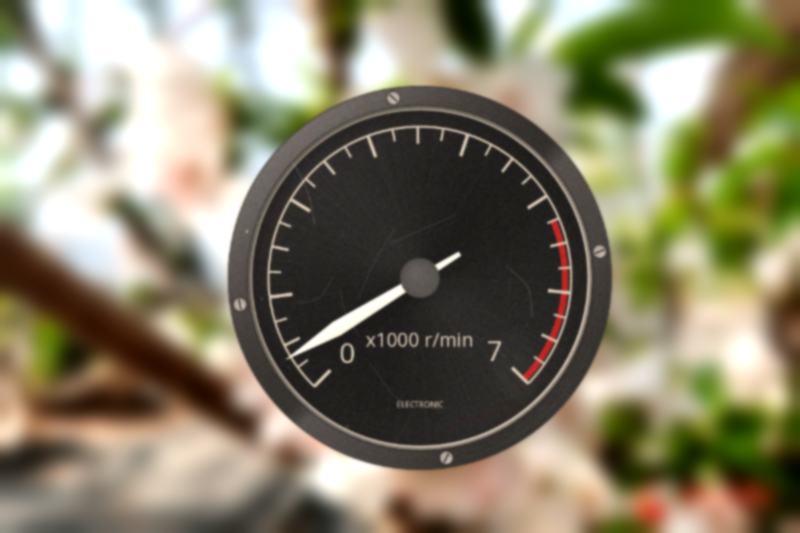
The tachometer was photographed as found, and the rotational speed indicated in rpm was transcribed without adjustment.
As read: 375 rpm
